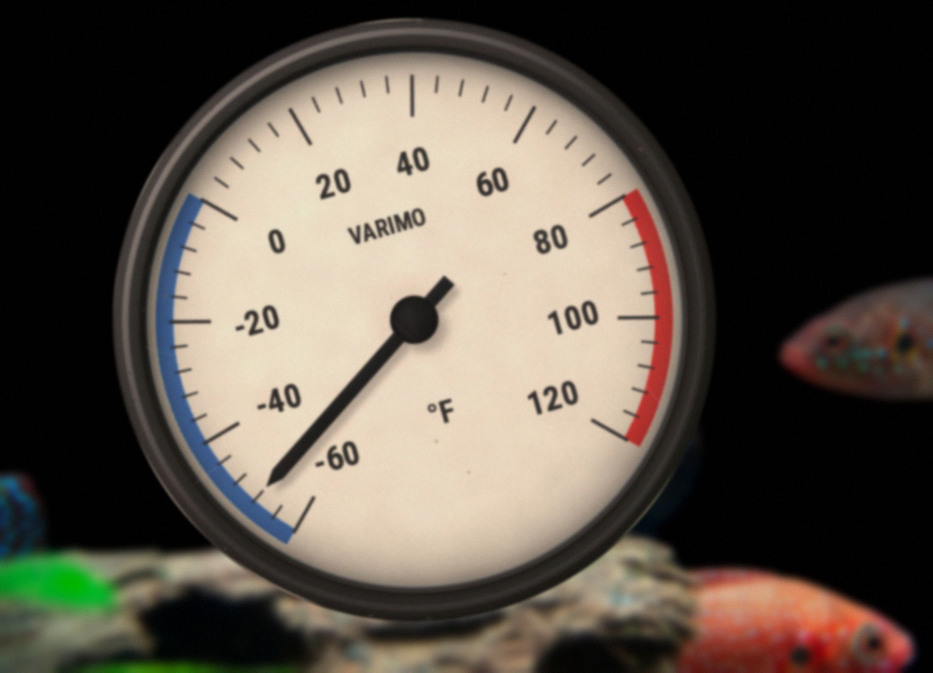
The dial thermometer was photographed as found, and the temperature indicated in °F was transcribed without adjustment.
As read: -52 °F
